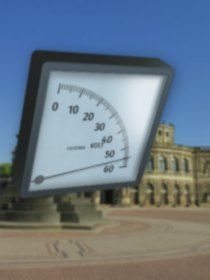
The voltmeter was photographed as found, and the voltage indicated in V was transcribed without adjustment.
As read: 55 V
